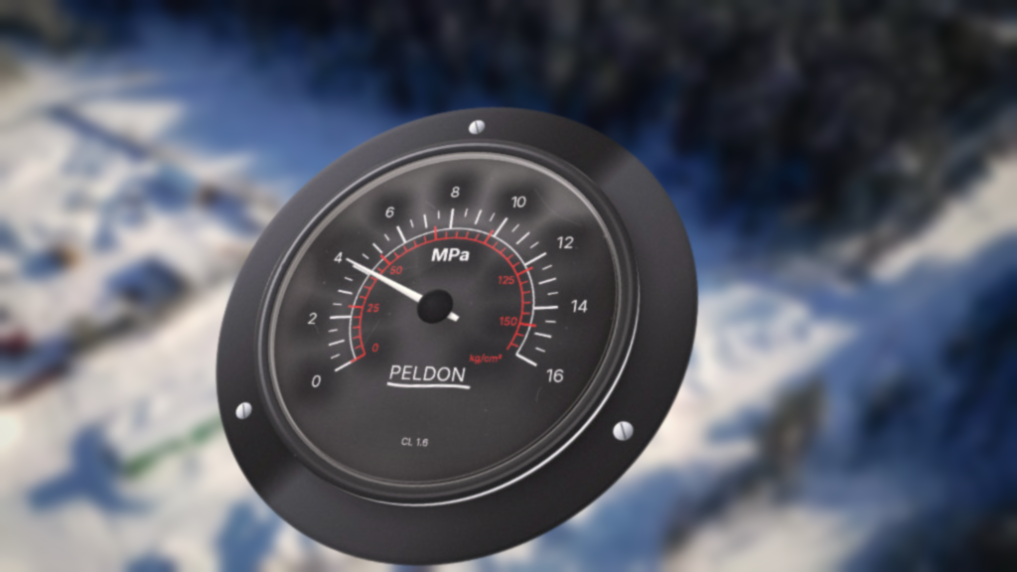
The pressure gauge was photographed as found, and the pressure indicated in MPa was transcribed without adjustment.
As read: 4 MPa
